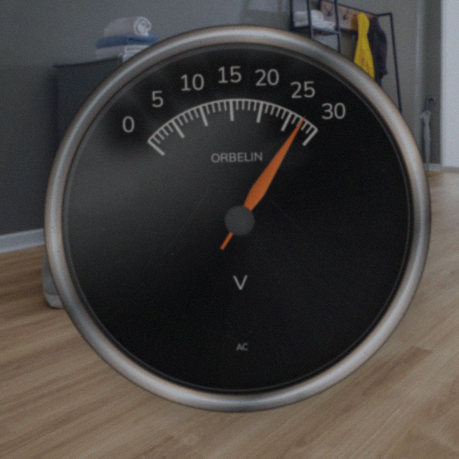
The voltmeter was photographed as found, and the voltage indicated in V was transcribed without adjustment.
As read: 27 V
